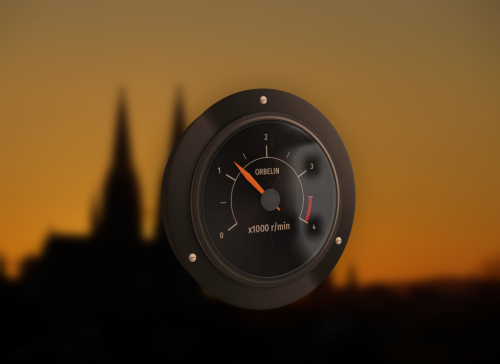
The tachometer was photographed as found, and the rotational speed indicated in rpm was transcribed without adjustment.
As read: 1250 rpm
